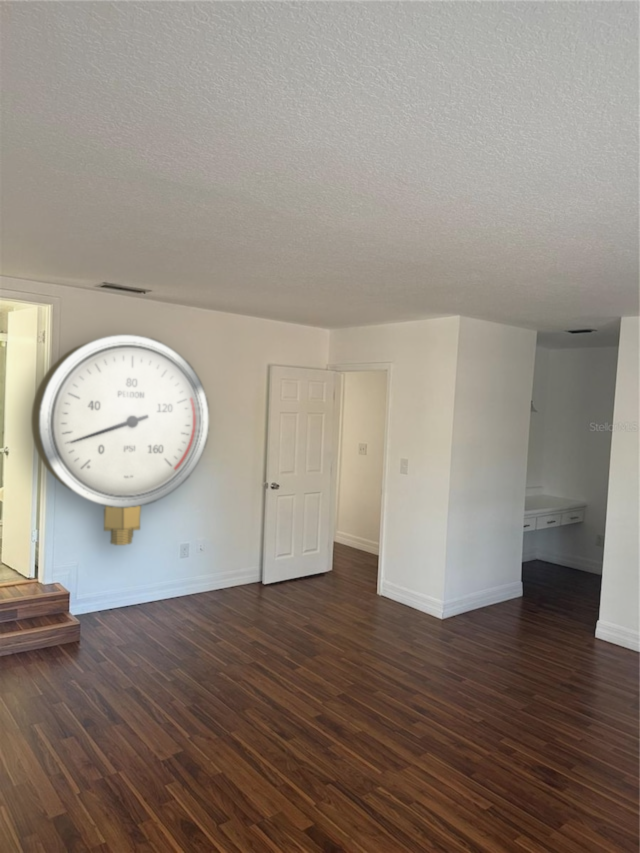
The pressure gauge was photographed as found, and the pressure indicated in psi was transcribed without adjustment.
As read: 15 psi
